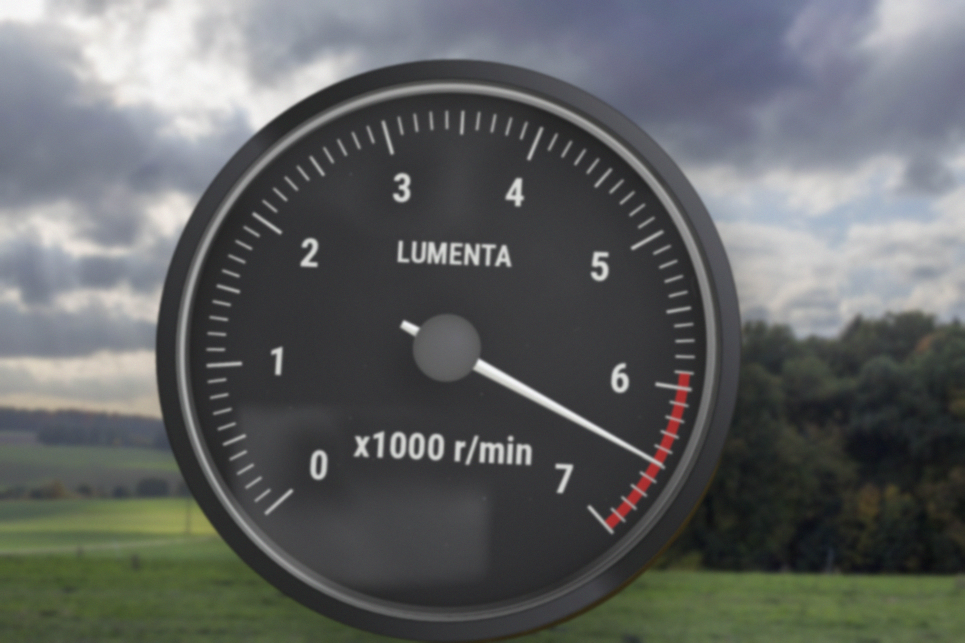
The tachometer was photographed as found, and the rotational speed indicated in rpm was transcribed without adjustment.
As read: 6500 rpm
